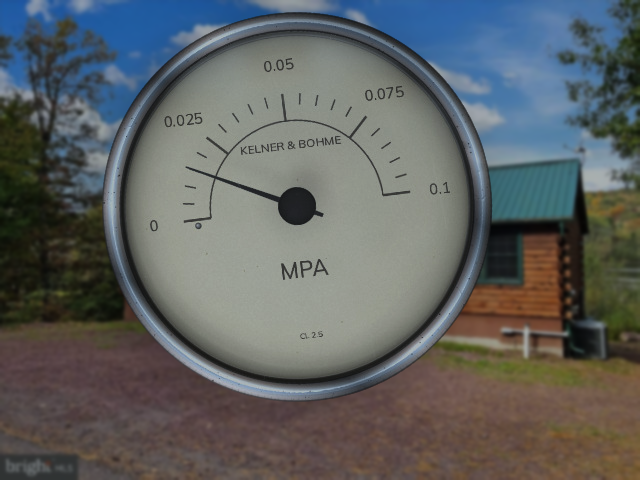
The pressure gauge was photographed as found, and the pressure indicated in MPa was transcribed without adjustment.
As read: 0.015 MPa
